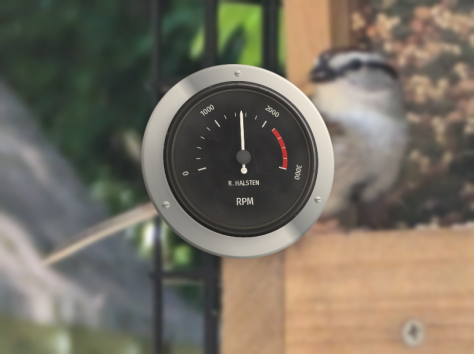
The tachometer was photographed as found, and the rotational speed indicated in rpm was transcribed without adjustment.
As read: 1500 rpm
